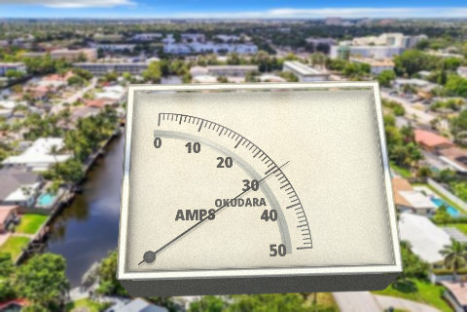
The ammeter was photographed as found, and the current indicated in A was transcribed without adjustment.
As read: 31 A
